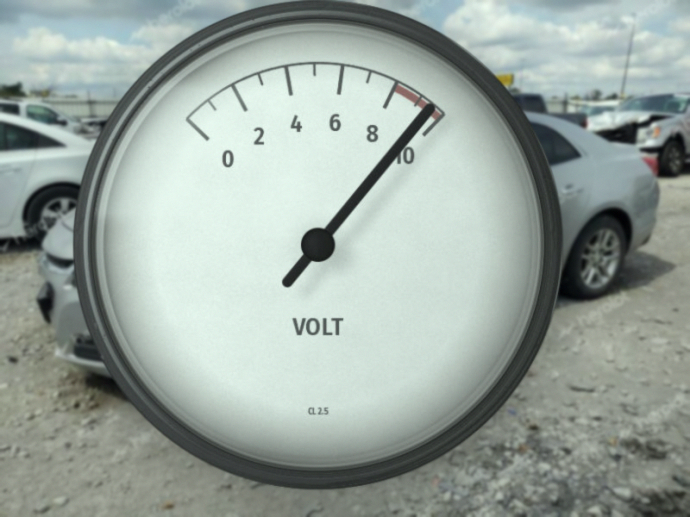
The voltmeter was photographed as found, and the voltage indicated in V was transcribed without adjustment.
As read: 9.5 V
